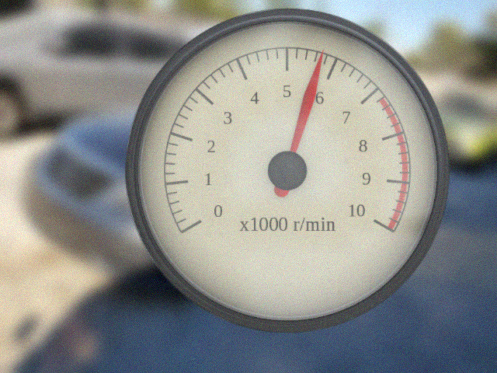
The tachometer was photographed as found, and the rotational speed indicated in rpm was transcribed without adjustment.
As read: 5700 rpm
